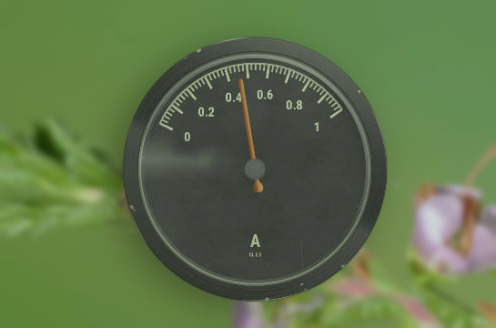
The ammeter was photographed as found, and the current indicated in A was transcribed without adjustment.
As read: 0.46 A
